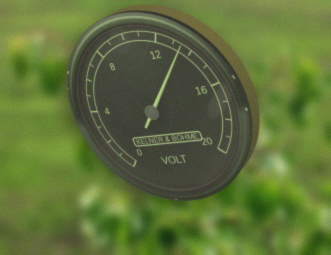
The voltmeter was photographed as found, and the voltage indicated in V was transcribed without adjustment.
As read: 13.5 V
